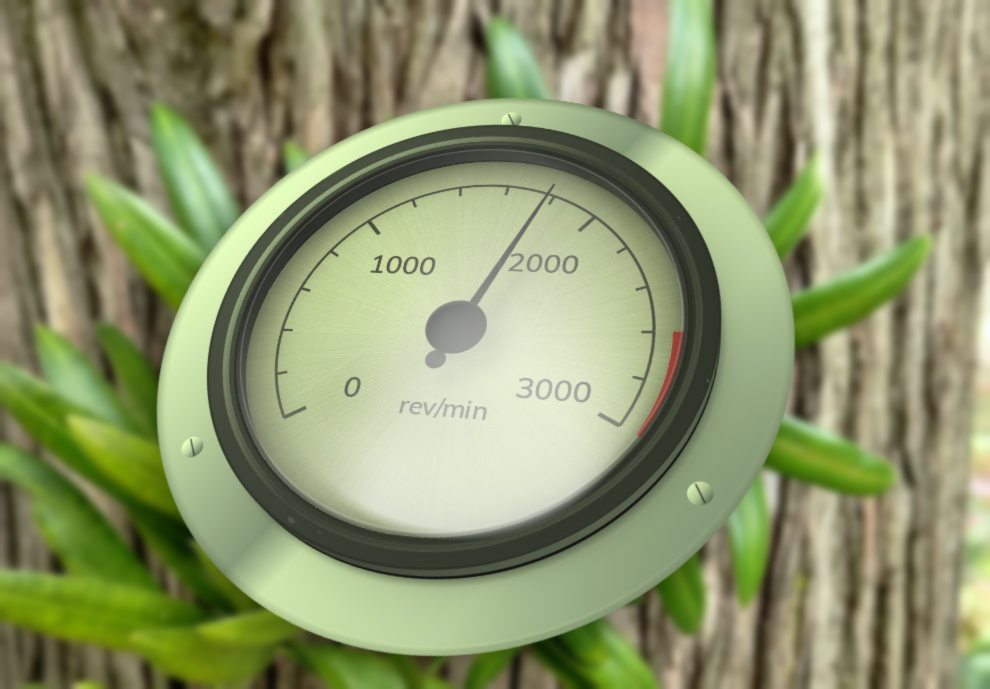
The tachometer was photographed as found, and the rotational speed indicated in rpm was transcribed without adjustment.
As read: 1800 rpm
